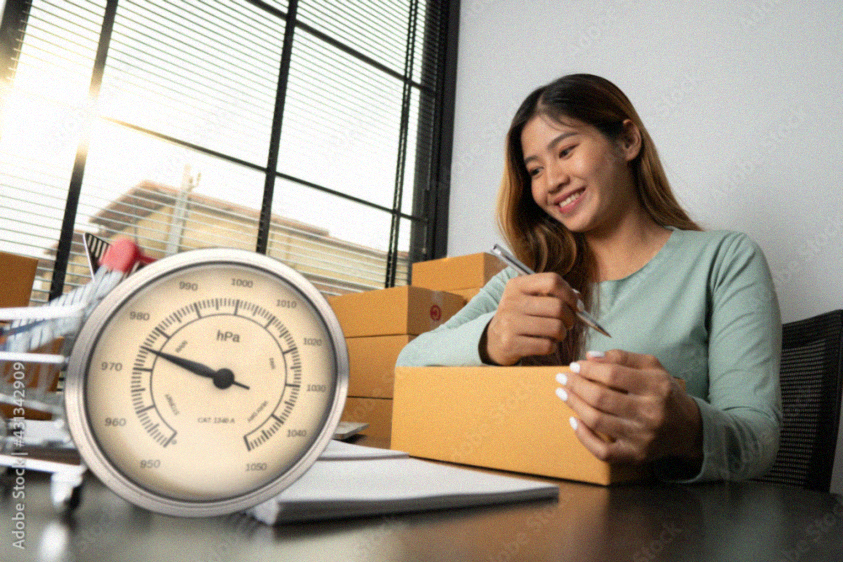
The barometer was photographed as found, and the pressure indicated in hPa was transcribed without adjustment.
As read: 975 hPa
